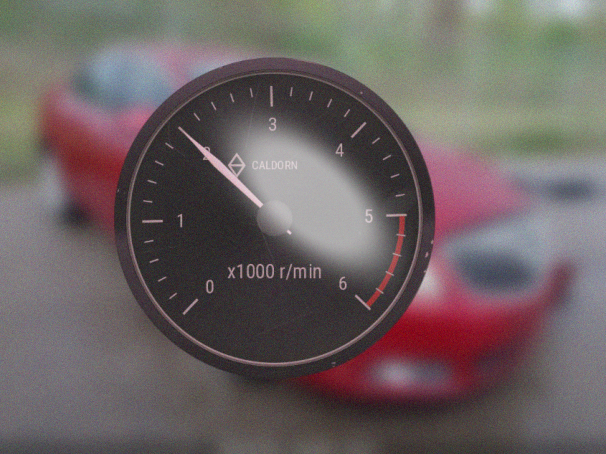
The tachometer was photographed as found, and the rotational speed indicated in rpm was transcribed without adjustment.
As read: 2000 rpm
